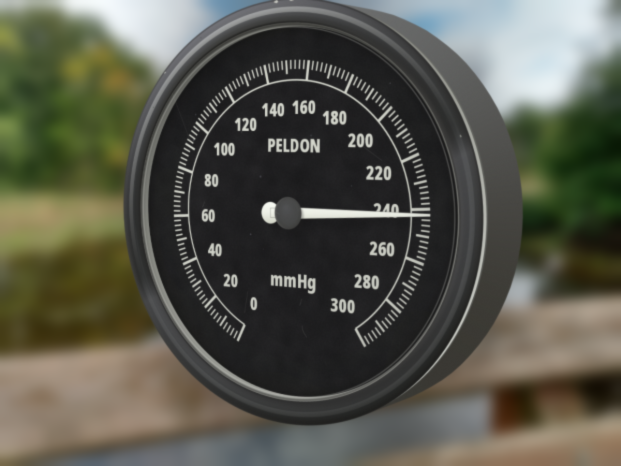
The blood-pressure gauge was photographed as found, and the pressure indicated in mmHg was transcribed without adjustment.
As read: 242 mmHg
